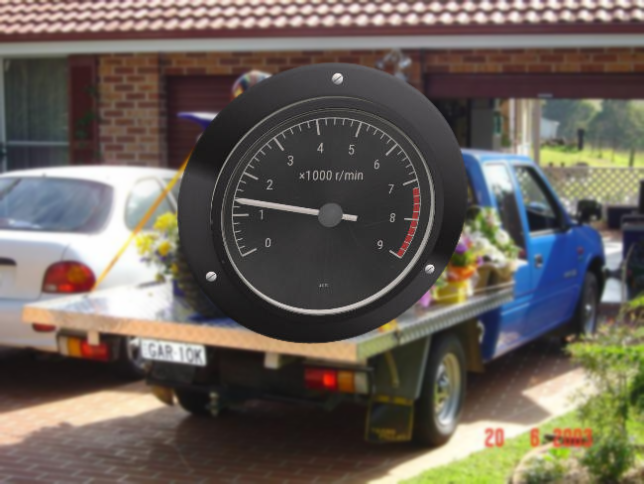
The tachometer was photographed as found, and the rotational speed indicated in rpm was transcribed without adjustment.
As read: 1400 rpm
